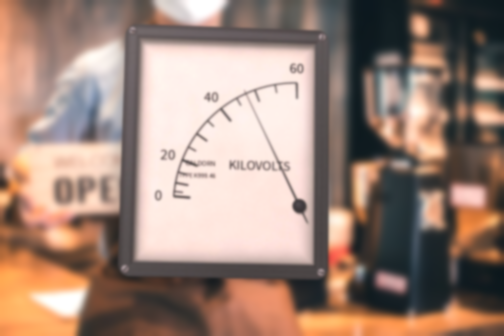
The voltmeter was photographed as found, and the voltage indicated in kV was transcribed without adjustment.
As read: 47.5 kV
